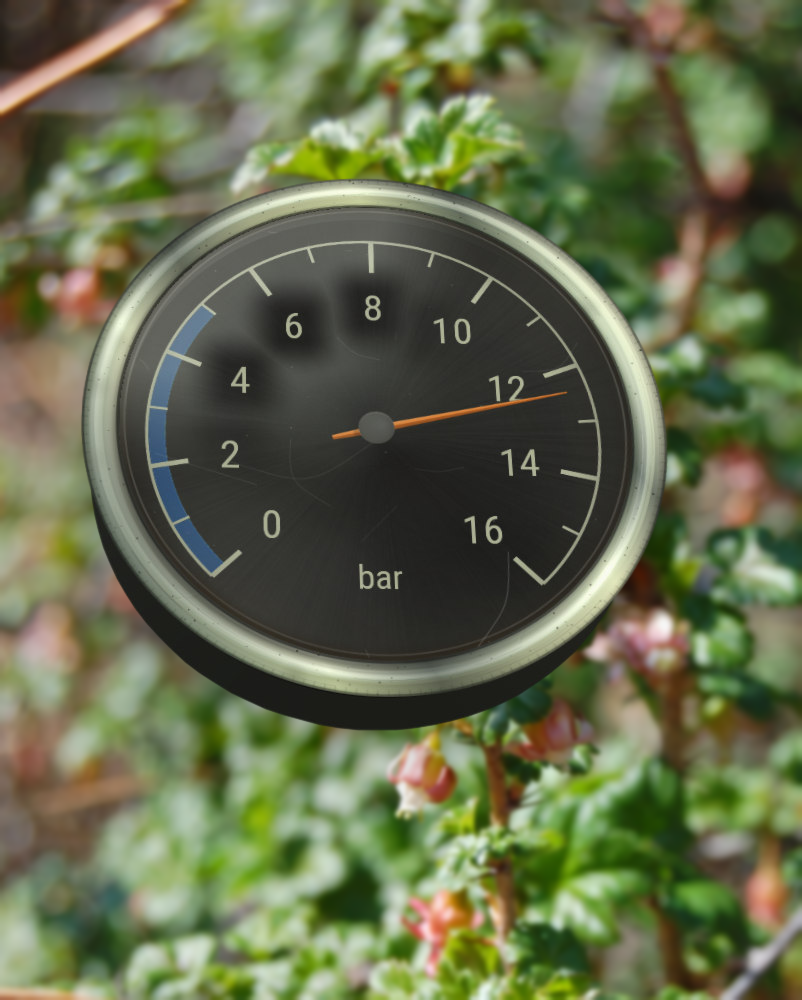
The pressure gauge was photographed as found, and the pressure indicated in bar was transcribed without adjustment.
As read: 12.5 bar
